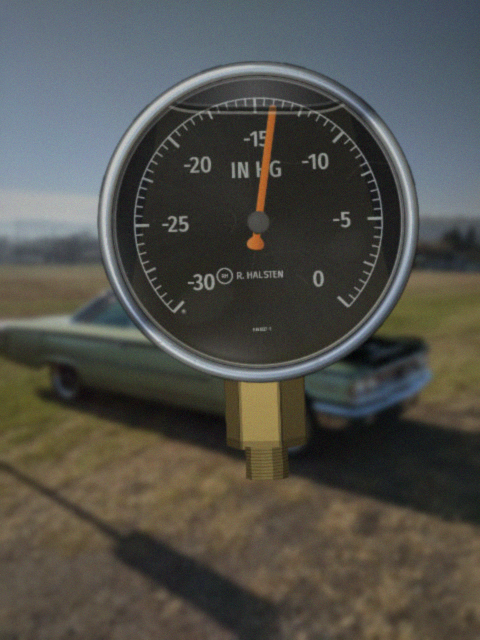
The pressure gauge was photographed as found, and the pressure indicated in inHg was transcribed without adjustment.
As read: -14 inHg
